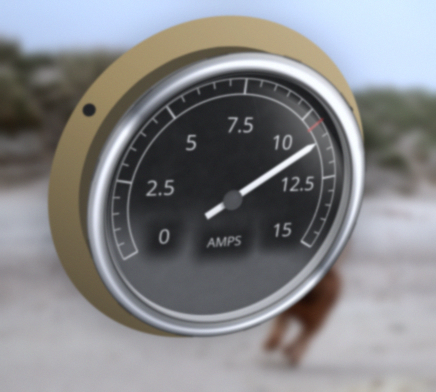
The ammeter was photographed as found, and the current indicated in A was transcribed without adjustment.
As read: 11 A
